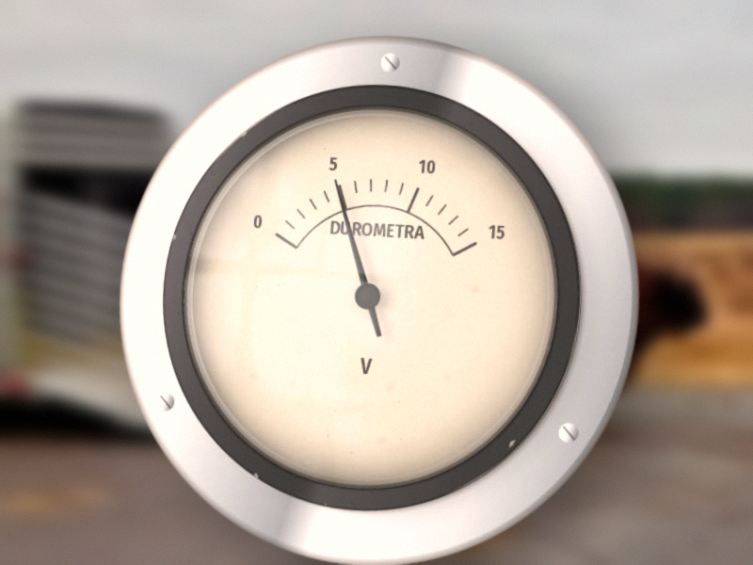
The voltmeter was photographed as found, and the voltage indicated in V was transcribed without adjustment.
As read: 5 V
